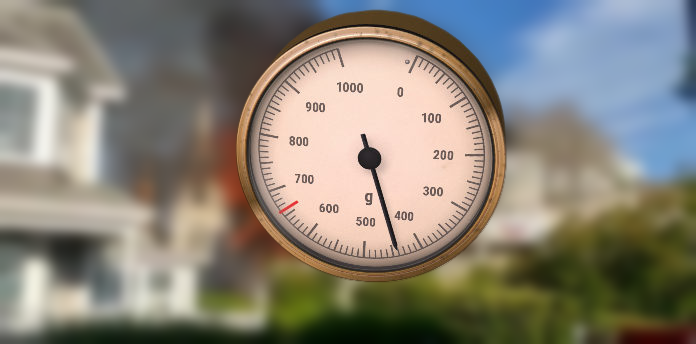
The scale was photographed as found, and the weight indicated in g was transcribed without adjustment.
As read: 440 g
